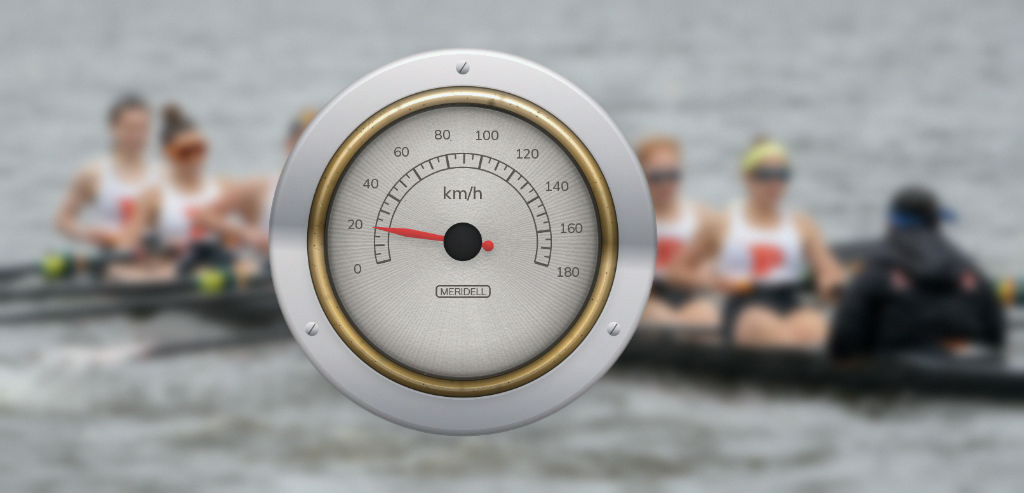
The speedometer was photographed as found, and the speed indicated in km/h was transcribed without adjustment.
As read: 20 km/h
